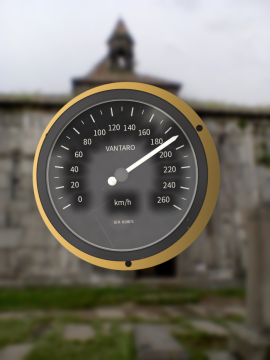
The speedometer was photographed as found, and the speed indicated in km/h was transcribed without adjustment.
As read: 190 km/h
